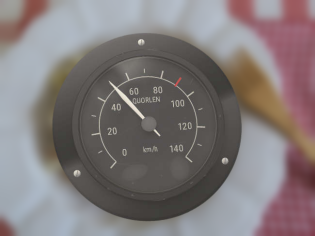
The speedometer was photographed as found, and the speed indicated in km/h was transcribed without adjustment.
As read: 50 km/h
